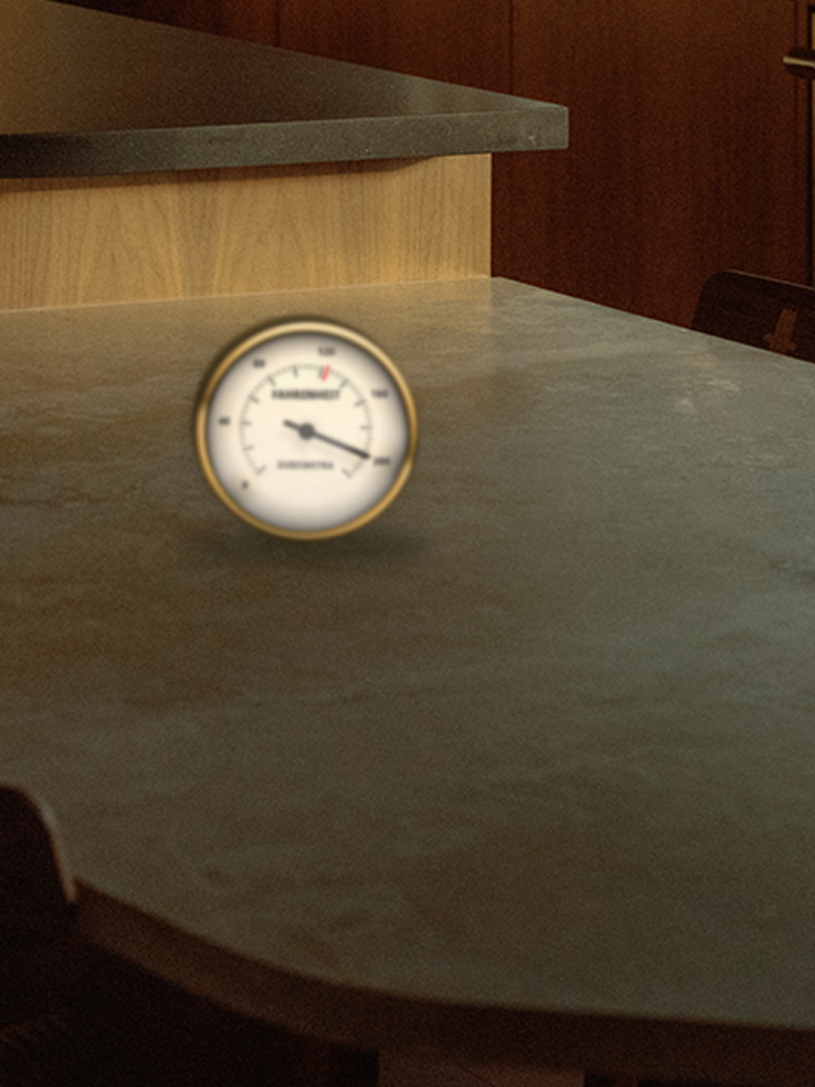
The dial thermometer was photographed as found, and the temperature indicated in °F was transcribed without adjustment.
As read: 200 °F
